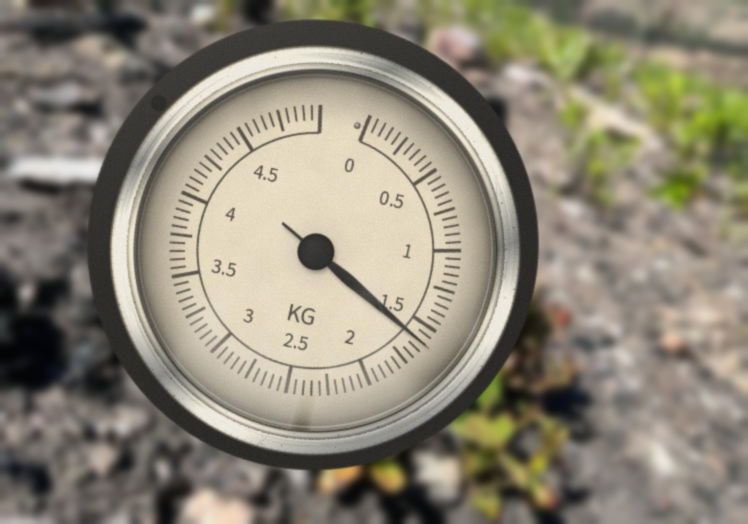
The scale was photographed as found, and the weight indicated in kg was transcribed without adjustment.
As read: 1.6 kg
